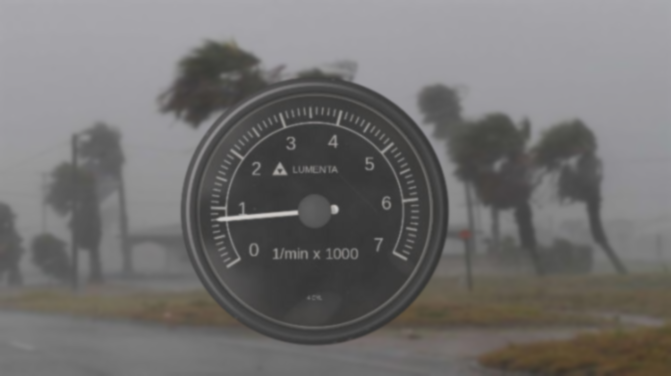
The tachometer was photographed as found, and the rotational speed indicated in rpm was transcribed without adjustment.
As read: 800 rpm
